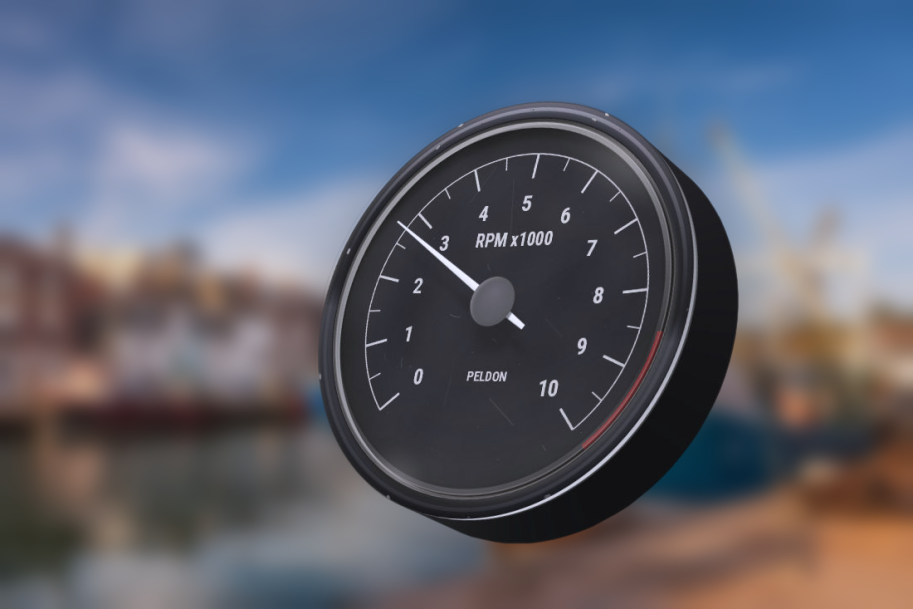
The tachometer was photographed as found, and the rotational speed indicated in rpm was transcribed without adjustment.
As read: 2750 rpm
